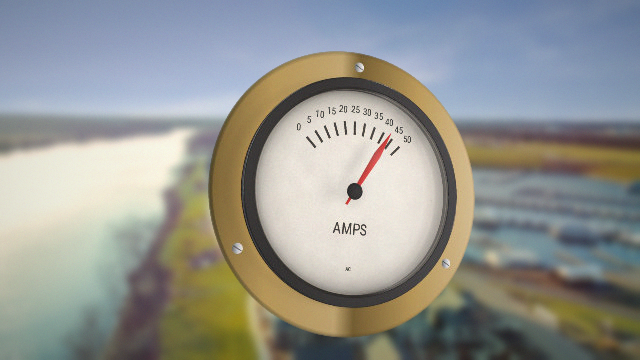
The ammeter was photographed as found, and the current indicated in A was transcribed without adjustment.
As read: 42.5 A
